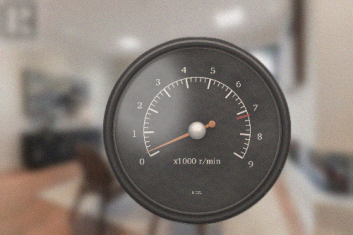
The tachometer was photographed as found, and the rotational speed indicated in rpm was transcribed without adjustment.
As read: 200 rpm
